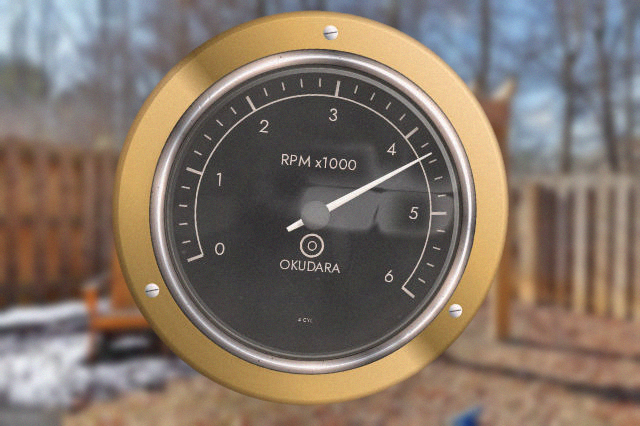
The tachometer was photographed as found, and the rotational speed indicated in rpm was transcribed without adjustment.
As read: 4300 rpm
